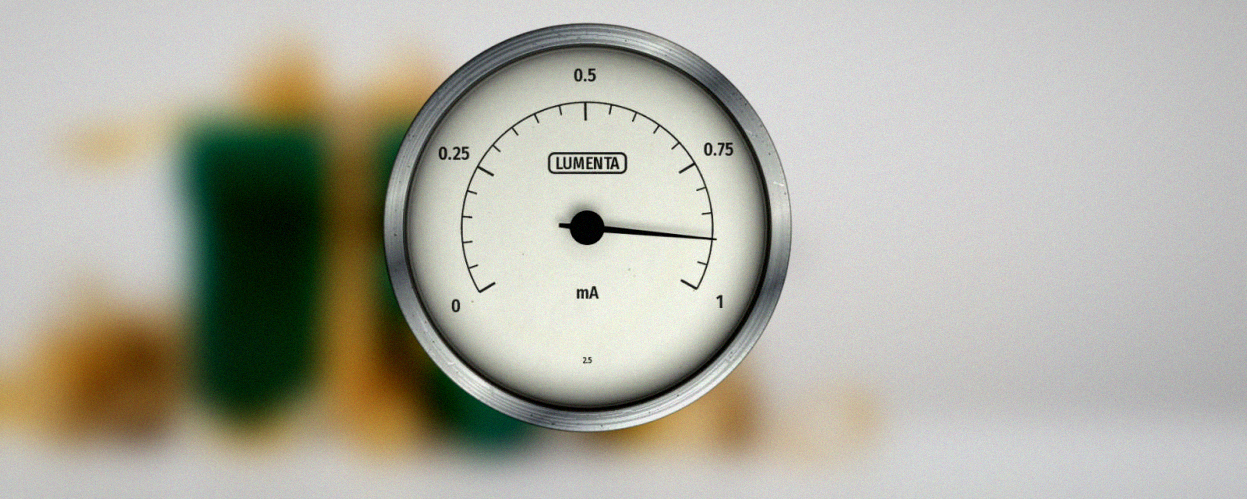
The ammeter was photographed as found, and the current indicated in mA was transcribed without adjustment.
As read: 0.9 mA
